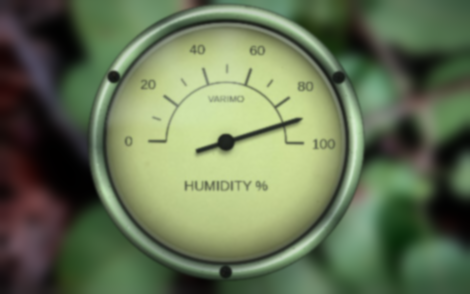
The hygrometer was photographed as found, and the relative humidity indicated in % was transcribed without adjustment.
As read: 90 %
